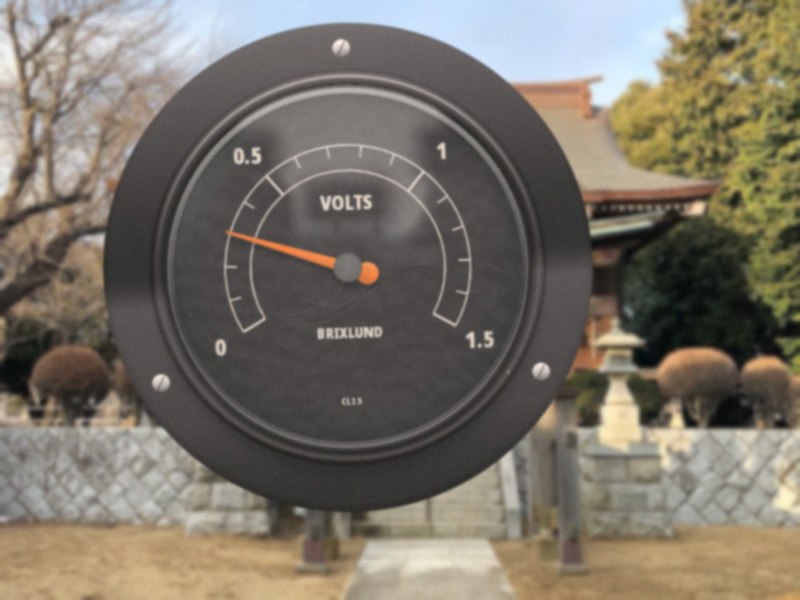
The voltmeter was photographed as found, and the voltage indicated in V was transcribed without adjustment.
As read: 0.3 V
